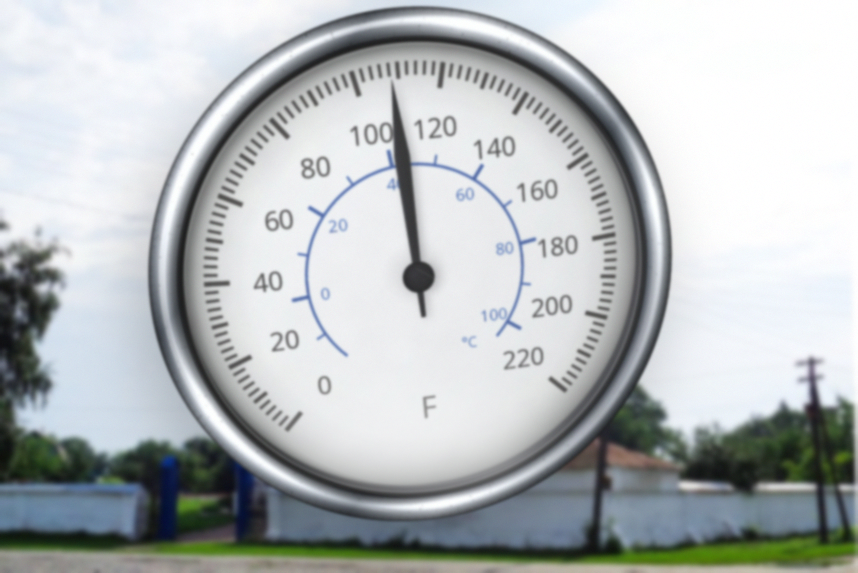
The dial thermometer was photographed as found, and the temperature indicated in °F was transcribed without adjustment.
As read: 108 °F
